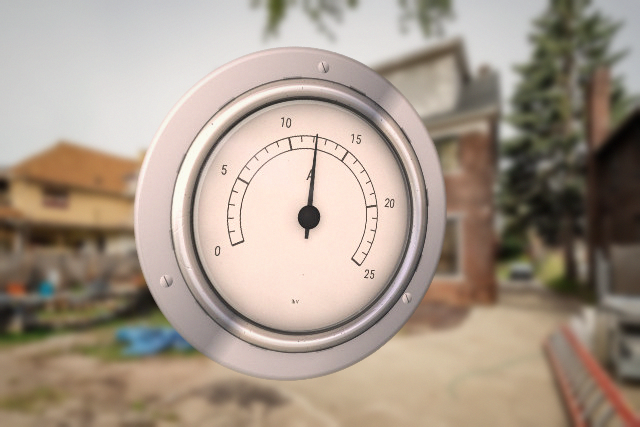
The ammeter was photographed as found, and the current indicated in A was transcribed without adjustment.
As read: 12 A
